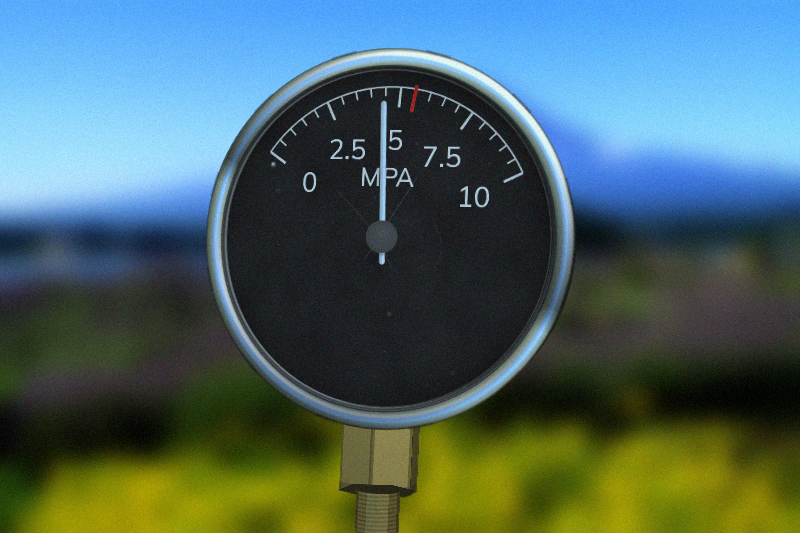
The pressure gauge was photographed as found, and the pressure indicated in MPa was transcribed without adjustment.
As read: 4.5 MPa
